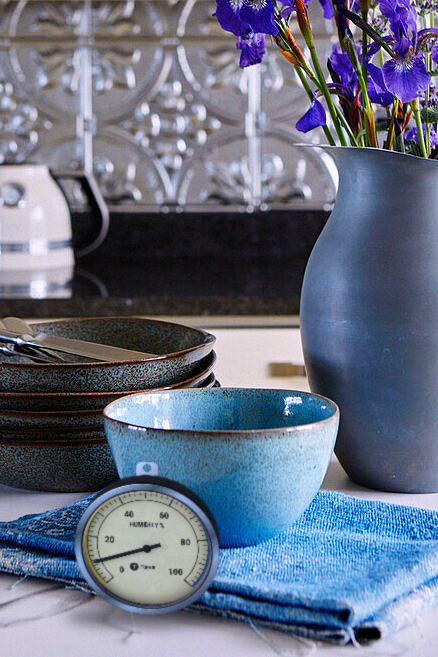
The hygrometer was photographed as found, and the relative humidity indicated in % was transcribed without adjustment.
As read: 10 %
